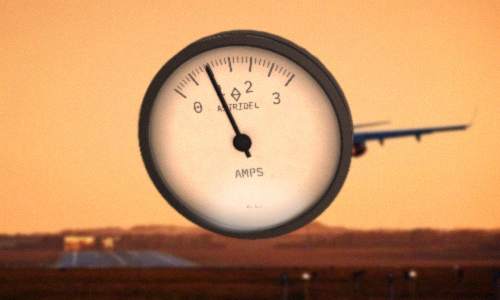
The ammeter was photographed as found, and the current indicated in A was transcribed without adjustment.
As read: 1 A
